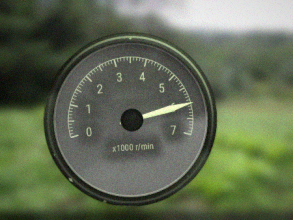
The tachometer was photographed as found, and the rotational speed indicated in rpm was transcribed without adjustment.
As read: 6000 rpm
